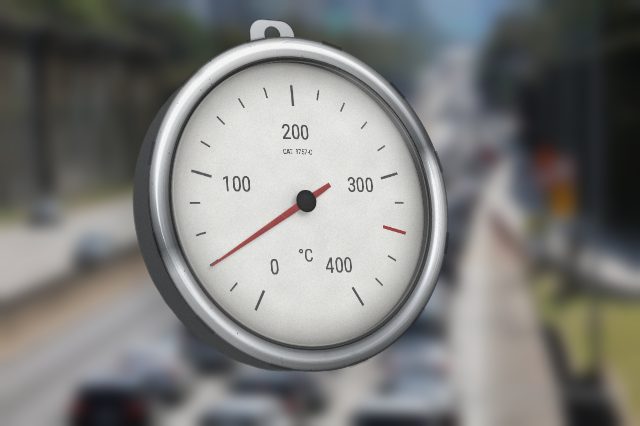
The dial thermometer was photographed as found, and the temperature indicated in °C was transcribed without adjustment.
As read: 40 °C
